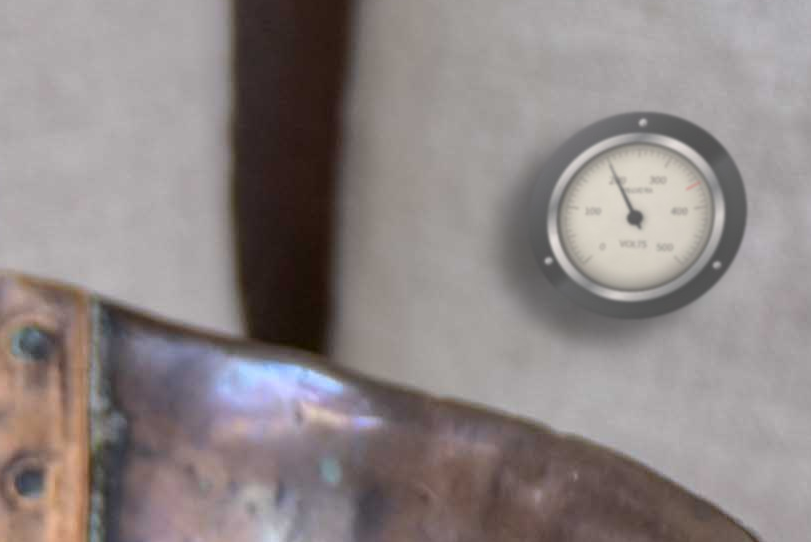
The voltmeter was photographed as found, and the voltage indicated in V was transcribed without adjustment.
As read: 200 V
